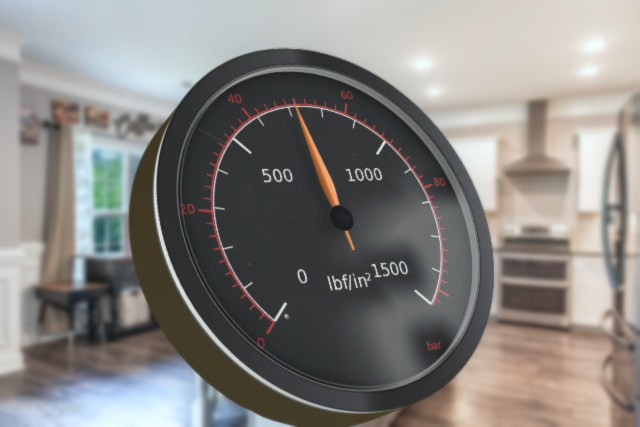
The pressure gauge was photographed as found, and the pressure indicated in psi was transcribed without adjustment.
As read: 700 psi
